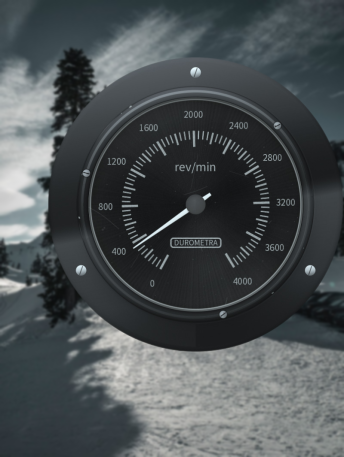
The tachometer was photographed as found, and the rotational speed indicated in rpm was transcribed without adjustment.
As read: 350 rpm
